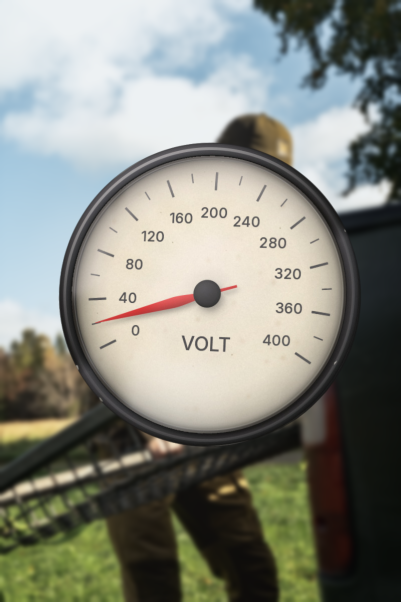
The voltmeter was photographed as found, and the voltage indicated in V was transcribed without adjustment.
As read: 20 V
